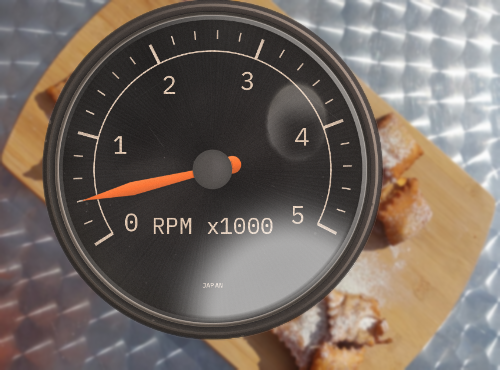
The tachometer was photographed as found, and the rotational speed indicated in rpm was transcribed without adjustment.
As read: 400 rpm
